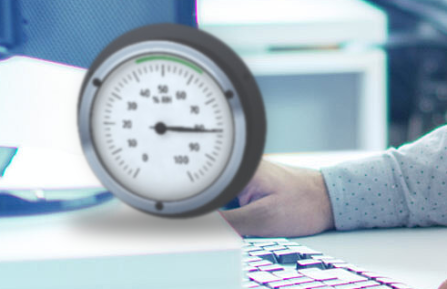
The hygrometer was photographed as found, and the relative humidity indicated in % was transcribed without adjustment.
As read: 80 %
